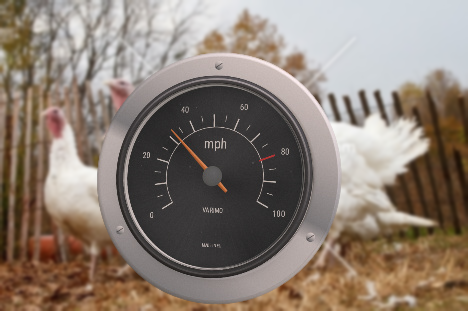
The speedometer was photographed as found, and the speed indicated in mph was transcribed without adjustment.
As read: 32.5 mph
